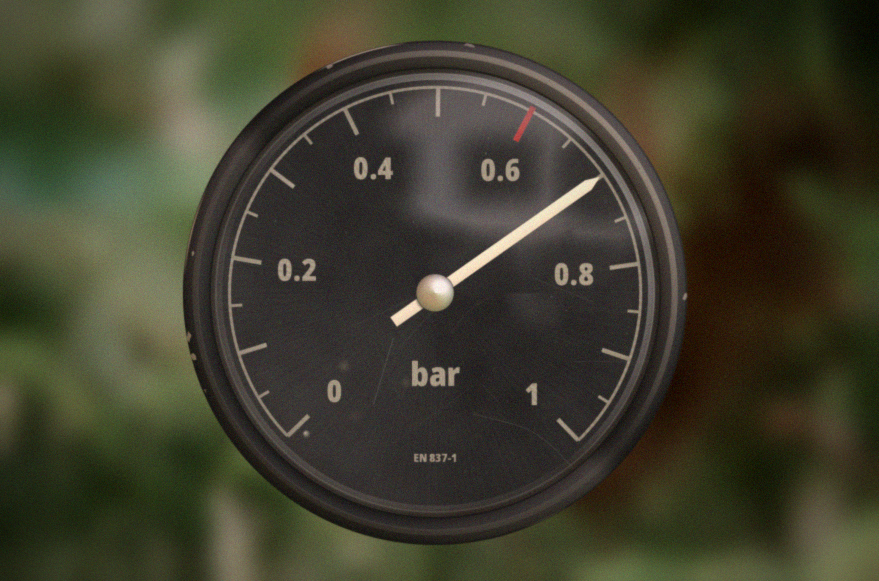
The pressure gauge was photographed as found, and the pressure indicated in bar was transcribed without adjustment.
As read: 0.7 bar
